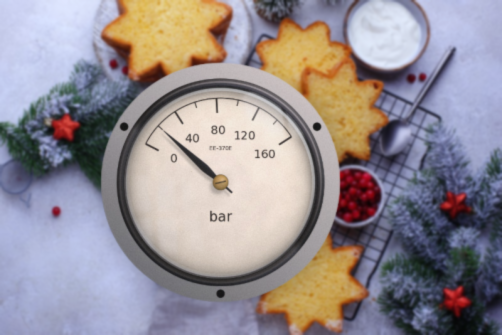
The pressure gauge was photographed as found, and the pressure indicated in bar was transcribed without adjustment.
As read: 20 bar
